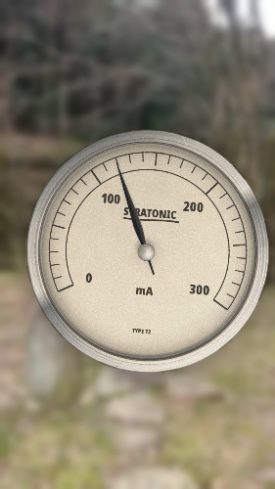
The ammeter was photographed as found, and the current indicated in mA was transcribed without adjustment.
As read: 120 mA
